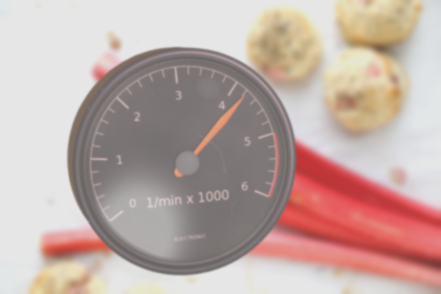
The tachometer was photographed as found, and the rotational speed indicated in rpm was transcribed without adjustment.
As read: 4200 rpm
